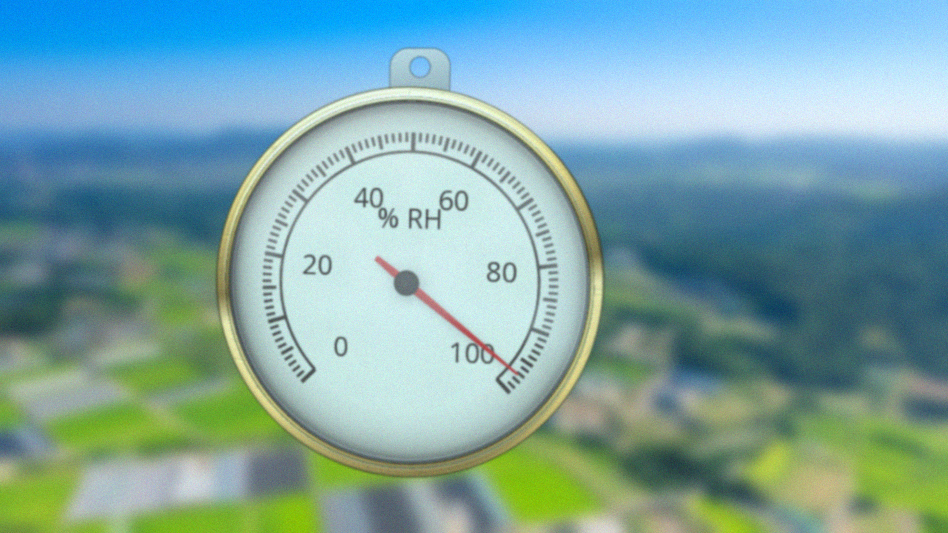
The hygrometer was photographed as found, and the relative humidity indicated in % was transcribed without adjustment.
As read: 97 %
